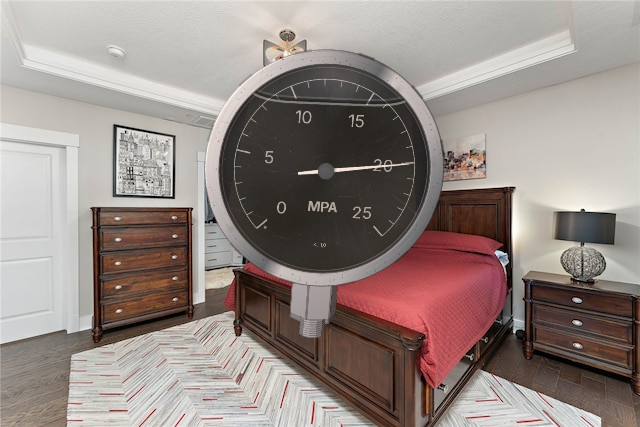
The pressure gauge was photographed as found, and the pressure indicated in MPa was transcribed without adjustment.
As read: 20 MPa
